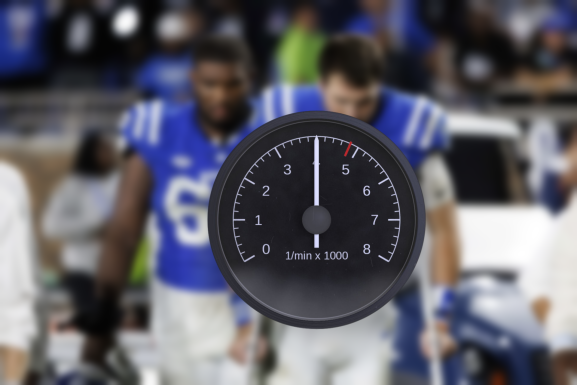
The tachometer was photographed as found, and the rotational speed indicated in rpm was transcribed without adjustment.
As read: 4000 rpm
